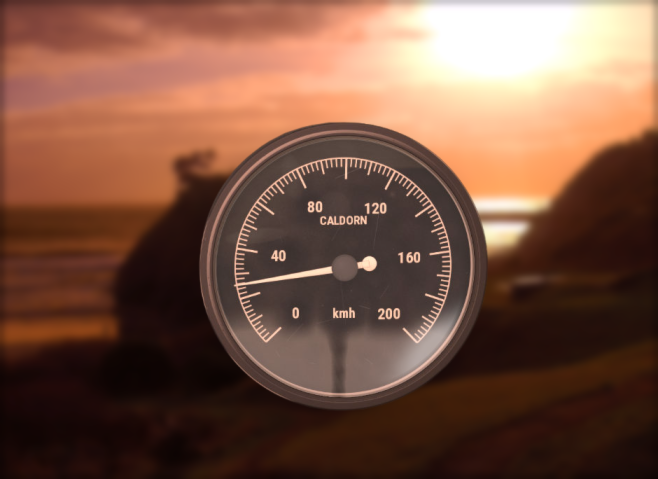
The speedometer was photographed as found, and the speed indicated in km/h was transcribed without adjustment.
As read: 26 km/h
